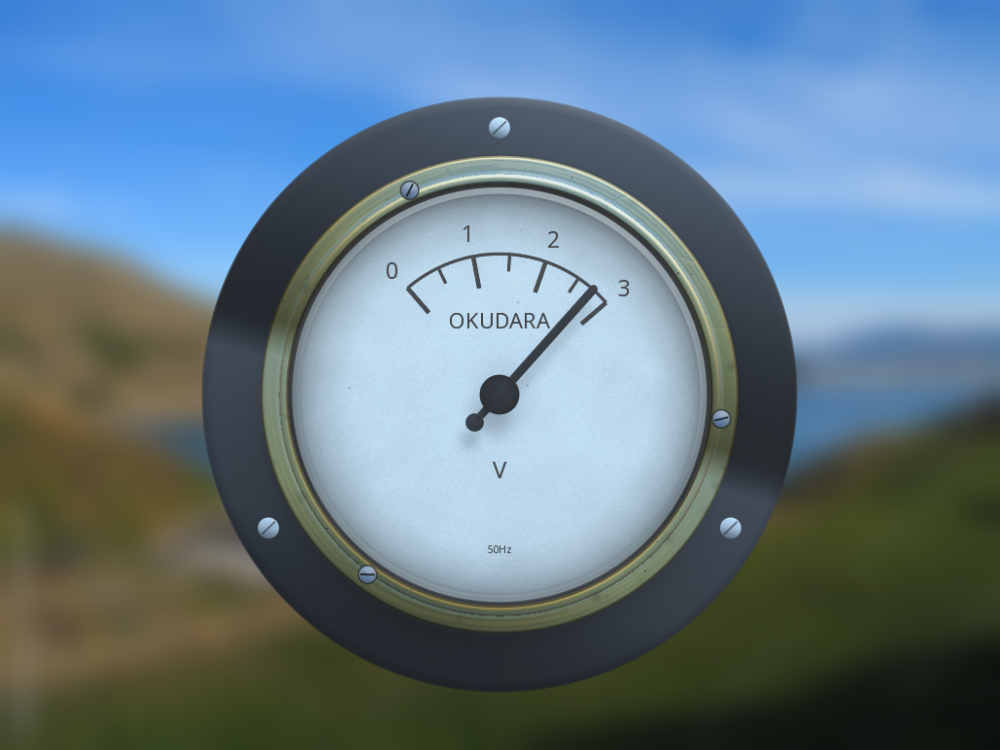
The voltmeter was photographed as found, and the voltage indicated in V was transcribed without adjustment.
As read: 2.75 V
